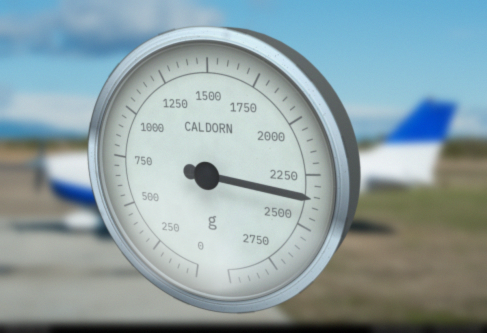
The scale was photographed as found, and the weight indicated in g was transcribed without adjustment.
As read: 2350 g
